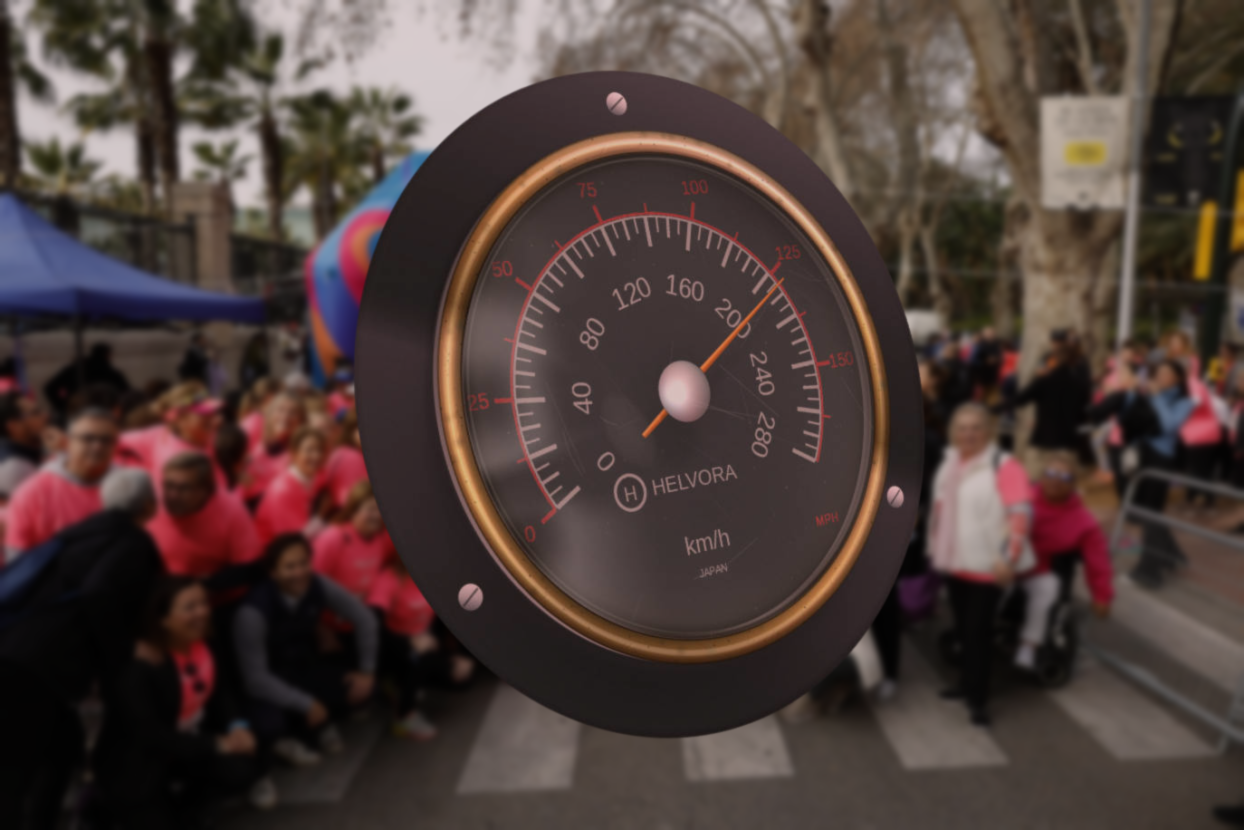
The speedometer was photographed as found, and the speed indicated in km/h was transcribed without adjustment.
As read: 205 km/h
